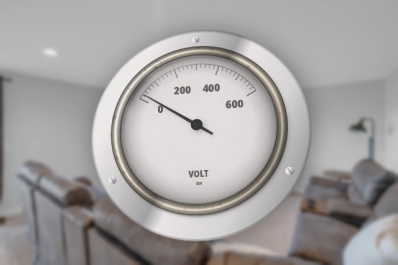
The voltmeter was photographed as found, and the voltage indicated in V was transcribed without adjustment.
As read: 20 V
